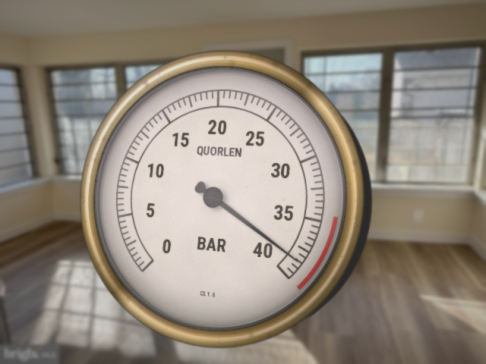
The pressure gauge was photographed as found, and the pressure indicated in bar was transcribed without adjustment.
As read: 38.5 bar
